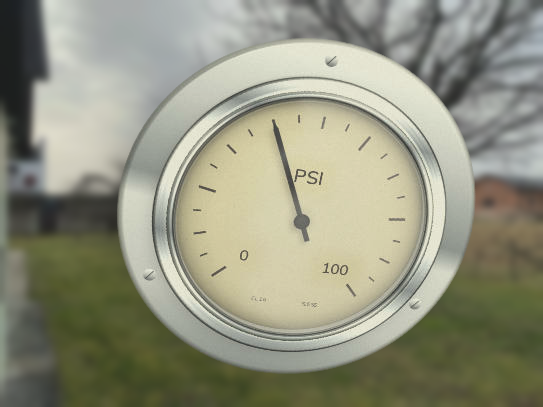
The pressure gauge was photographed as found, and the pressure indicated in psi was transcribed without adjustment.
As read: 40 psi
